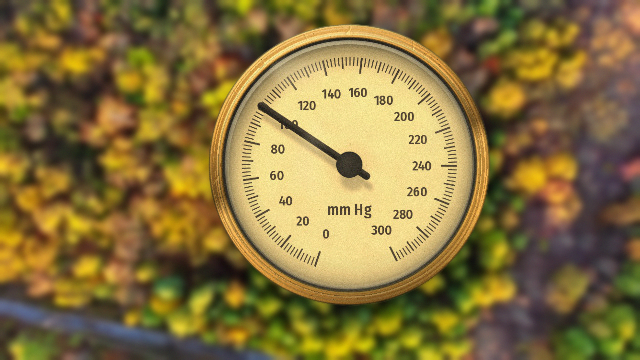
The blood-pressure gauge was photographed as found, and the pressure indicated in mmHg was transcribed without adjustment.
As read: 100 mmHg
